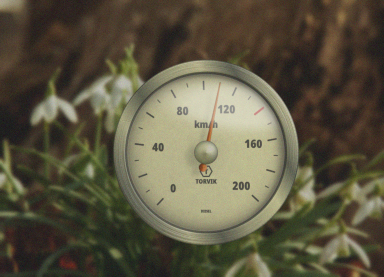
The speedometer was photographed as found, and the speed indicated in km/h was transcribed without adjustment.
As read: 110 km/h
